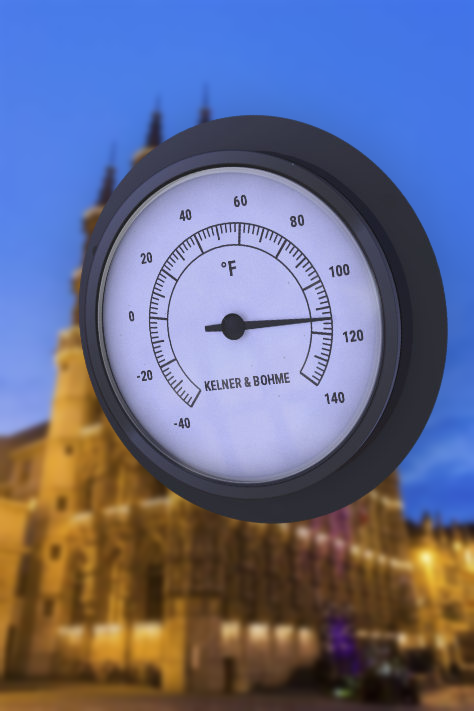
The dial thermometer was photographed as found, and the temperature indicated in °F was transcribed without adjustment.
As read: 114 °F
